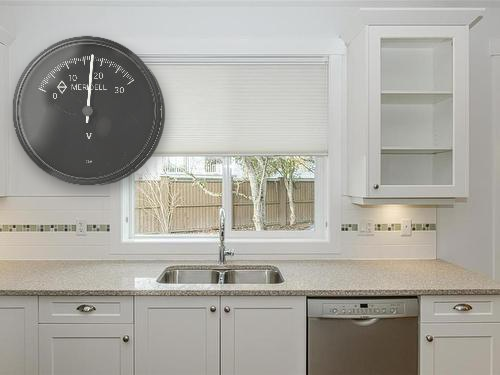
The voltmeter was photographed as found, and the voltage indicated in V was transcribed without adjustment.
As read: 17.5 V
